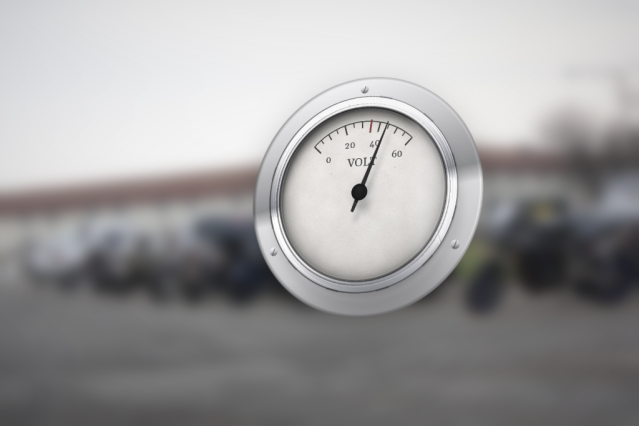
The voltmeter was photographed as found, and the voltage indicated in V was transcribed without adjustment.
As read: 45 V
